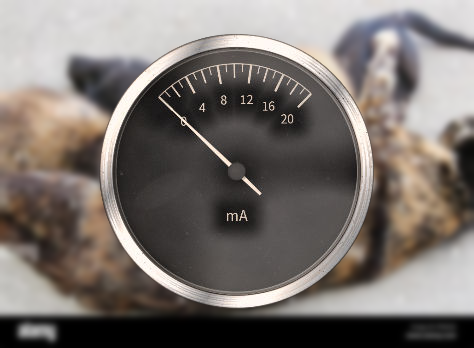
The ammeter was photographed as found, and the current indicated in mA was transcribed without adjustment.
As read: 0 mA
